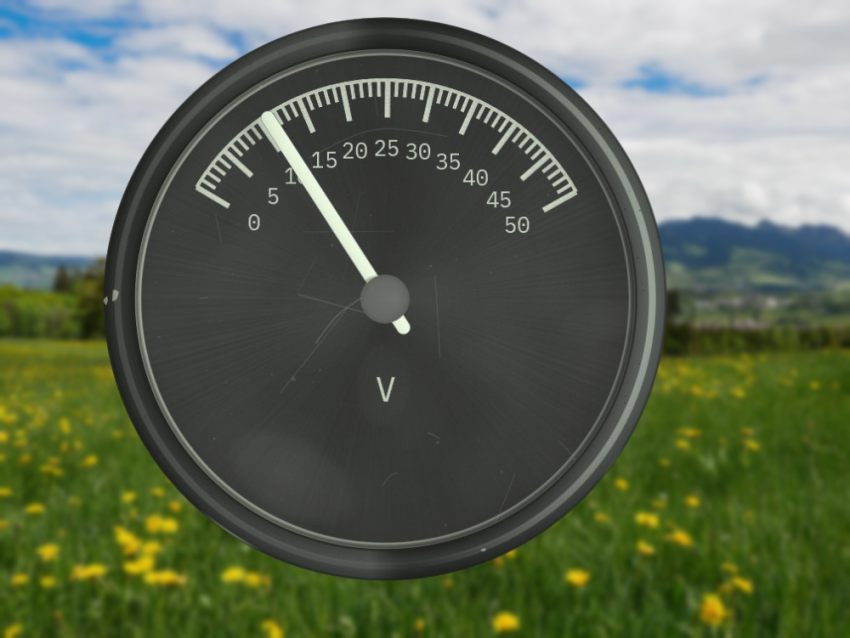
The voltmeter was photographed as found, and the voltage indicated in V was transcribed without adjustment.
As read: 11 V
